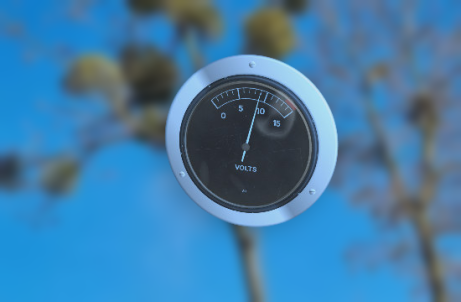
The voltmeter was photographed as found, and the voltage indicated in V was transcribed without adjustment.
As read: 9 V
